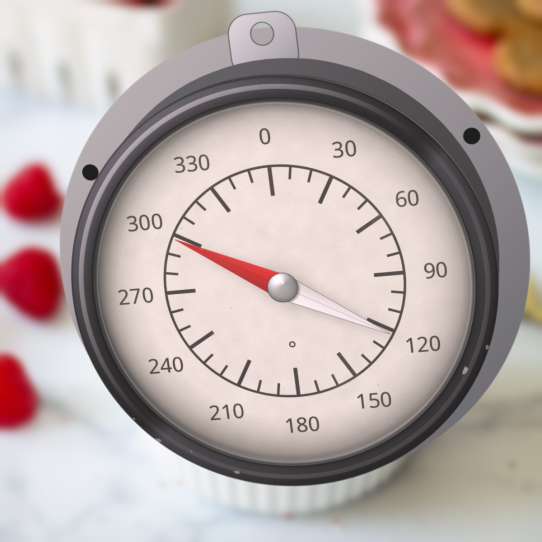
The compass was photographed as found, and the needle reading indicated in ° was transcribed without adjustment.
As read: 300 °
